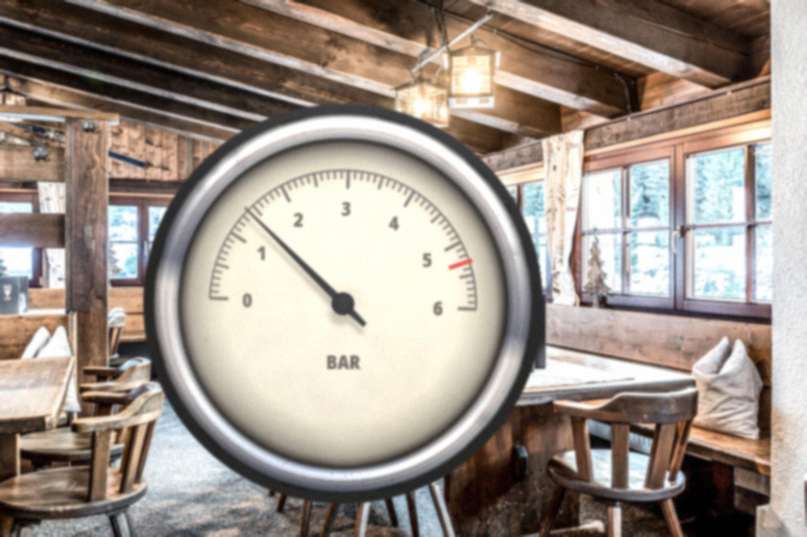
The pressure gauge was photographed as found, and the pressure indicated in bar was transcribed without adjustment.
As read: 1.4 bar
